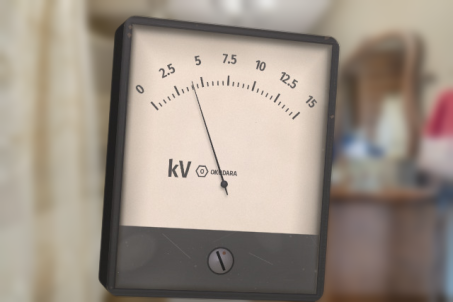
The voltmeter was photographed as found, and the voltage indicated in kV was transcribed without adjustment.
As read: 4 kV
